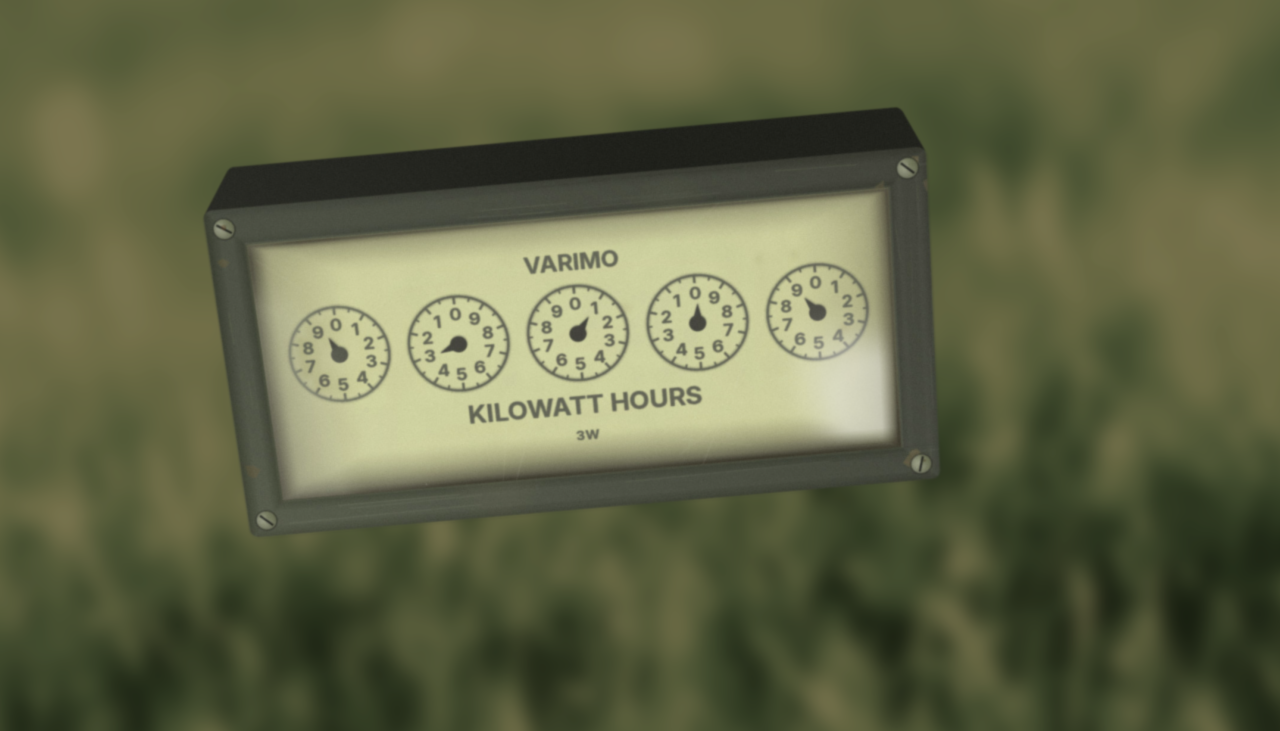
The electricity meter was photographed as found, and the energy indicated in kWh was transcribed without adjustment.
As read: 93099 kWh
